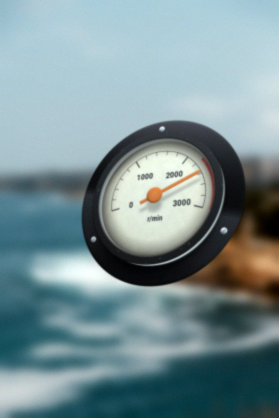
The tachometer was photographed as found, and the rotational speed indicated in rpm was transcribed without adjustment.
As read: 2400 rpm
